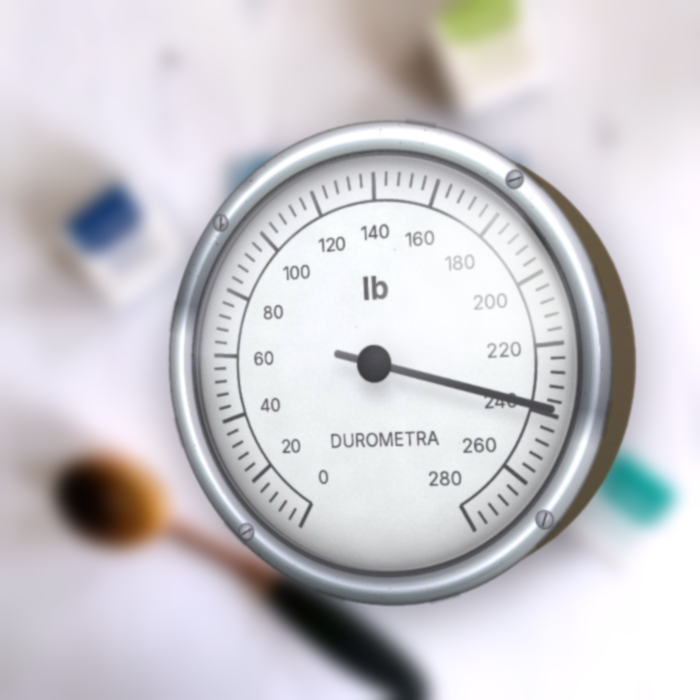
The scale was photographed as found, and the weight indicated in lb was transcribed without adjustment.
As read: 238 lb
